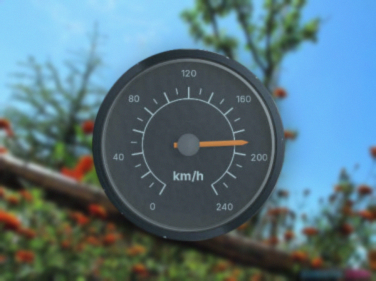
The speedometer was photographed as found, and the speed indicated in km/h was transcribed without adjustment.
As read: 190 km/h
